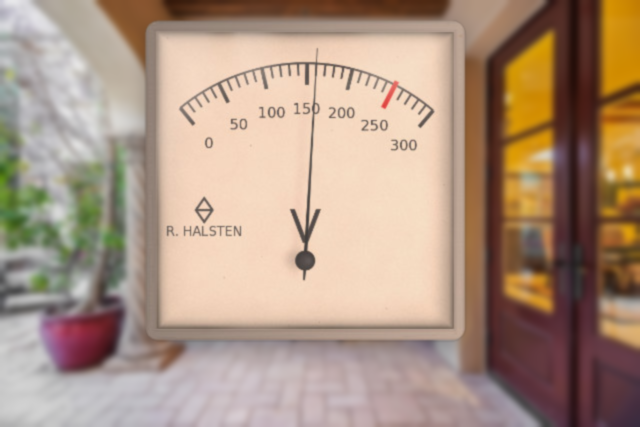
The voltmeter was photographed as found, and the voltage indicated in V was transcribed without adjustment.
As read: 160 V
